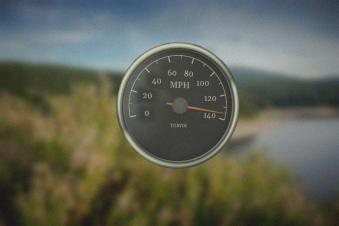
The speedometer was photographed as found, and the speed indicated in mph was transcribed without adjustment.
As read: 135 mph
